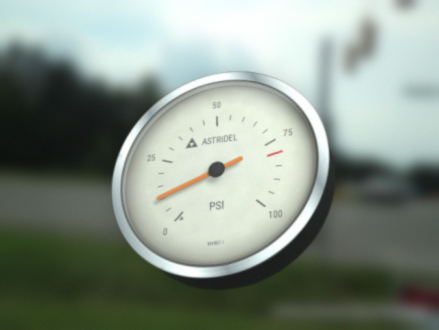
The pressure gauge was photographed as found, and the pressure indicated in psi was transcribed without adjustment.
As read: 10 psi
